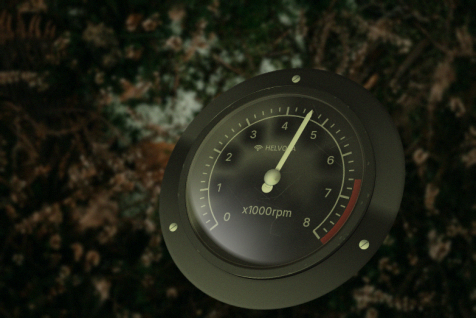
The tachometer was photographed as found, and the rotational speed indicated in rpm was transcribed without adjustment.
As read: 4600 rpm
